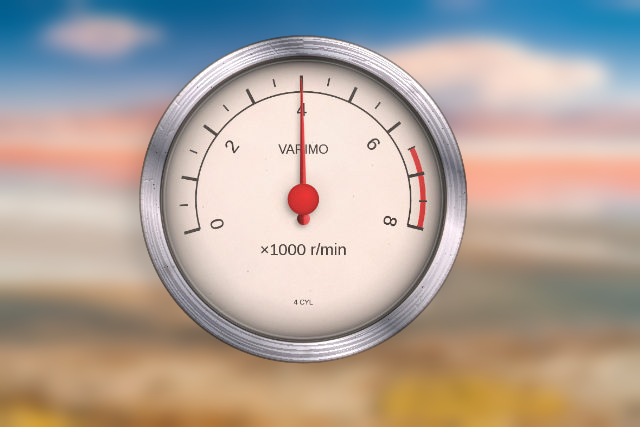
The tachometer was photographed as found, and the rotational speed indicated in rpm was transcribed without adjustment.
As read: 4000 rpm
